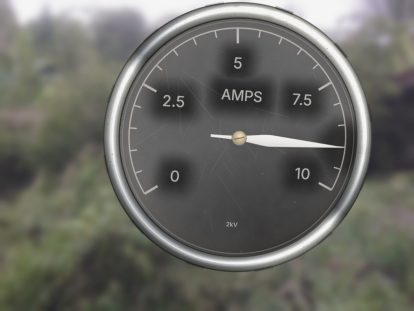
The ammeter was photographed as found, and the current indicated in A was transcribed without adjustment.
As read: 9 A
